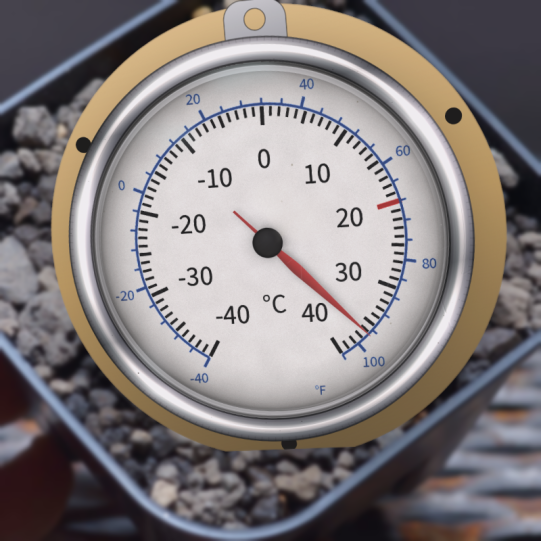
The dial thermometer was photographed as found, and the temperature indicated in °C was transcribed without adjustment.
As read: 36 °C
